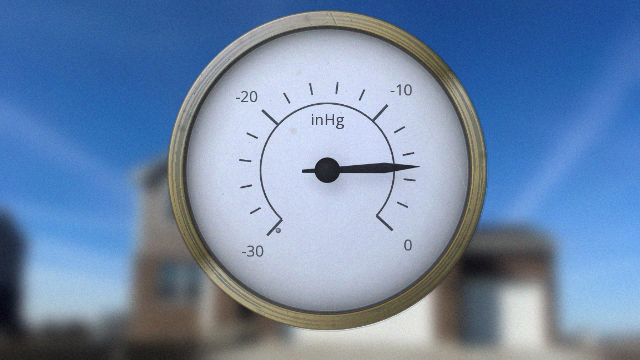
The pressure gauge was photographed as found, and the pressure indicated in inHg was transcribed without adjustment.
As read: -5 inHg
